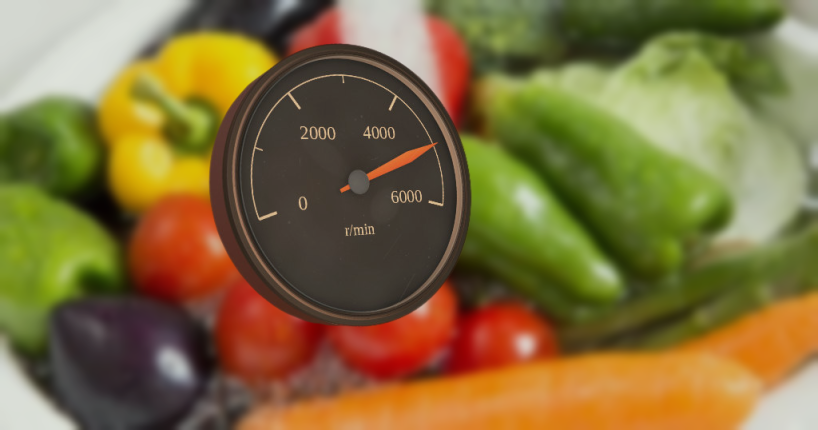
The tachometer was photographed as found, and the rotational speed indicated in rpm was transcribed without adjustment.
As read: 5000 rpm
